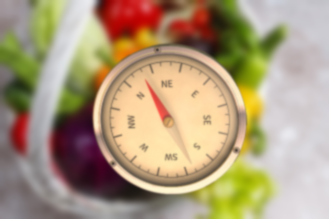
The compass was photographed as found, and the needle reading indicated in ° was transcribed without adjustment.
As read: 20 °
